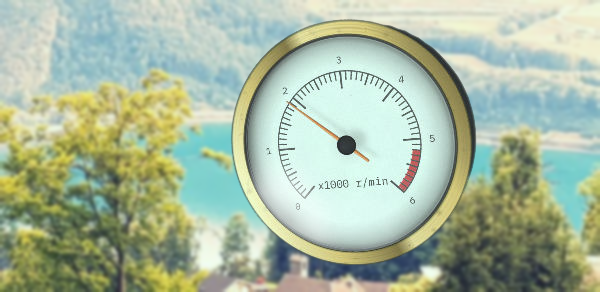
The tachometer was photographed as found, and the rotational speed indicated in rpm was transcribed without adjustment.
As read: 1900 rpm
